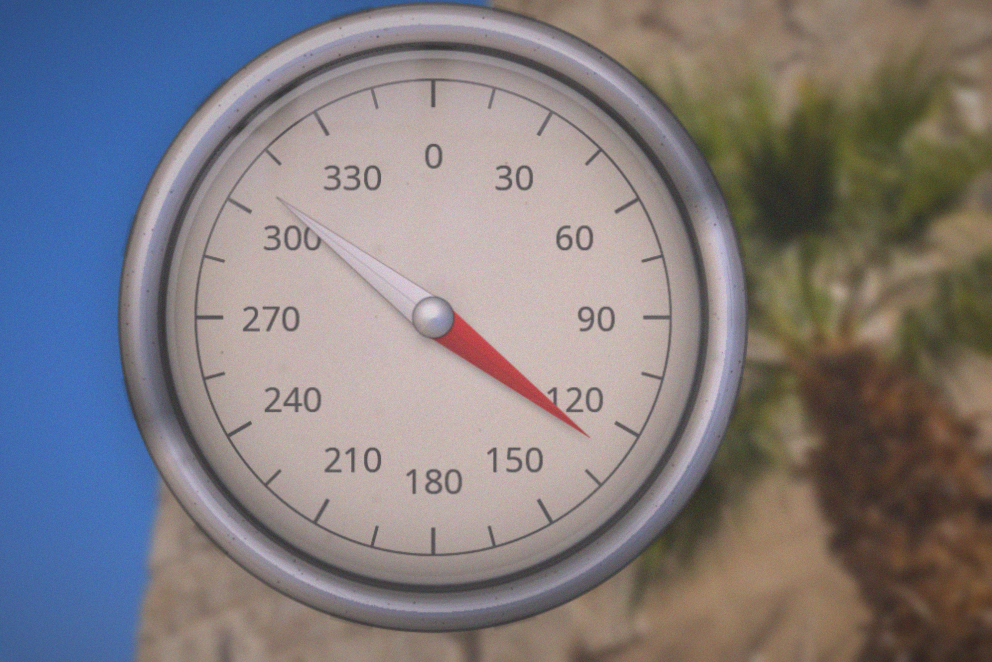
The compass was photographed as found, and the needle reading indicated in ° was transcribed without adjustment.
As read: 127.5 °
